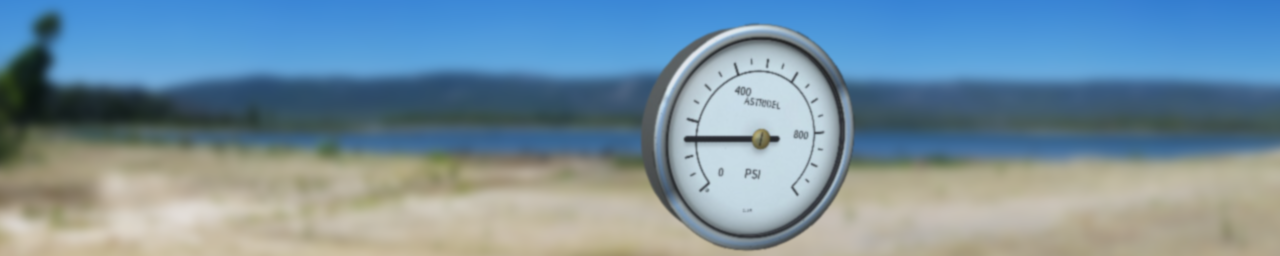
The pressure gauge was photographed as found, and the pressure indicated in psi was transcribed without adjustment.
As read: 150 psi
